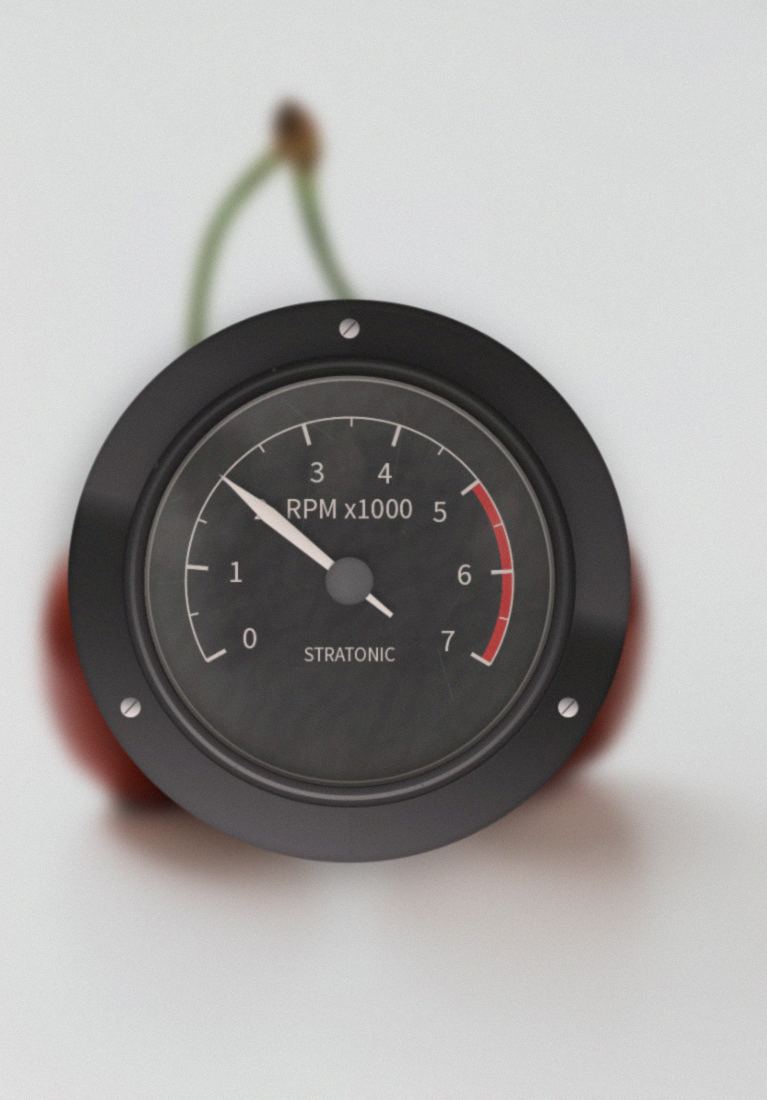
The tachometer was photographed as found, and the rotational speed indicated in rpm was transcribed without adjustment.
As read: 2000 rpm
